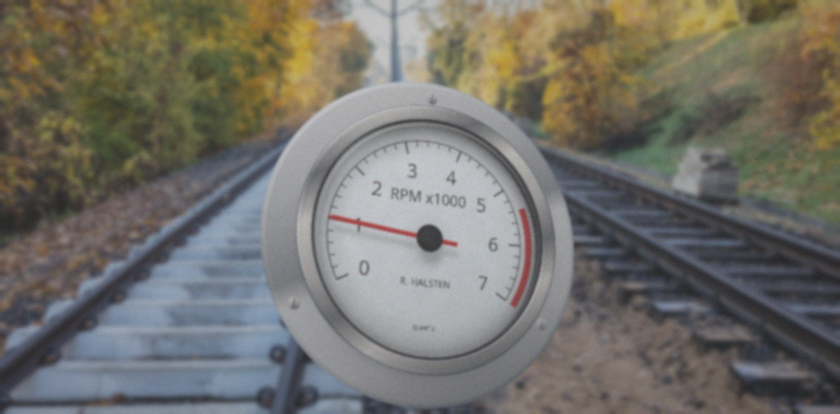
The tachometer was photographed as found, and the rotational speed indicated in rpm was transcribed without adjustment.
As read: 1000 rpm
